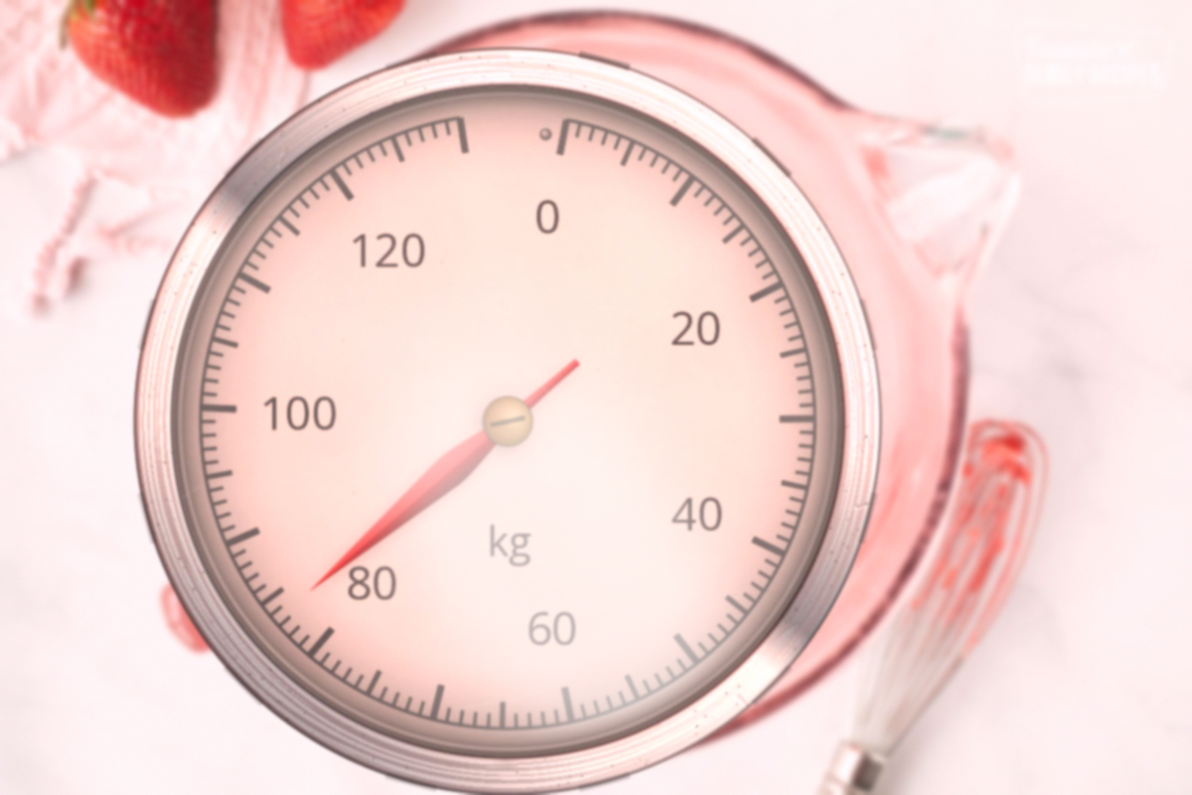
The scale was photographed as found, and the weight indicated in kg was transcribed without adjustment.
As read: 83.5 kg
